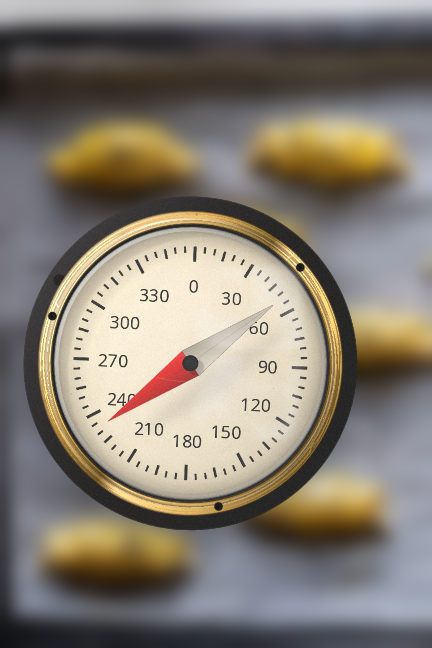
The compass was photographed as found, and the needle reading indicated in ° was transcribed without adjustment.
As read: 232.5 °
